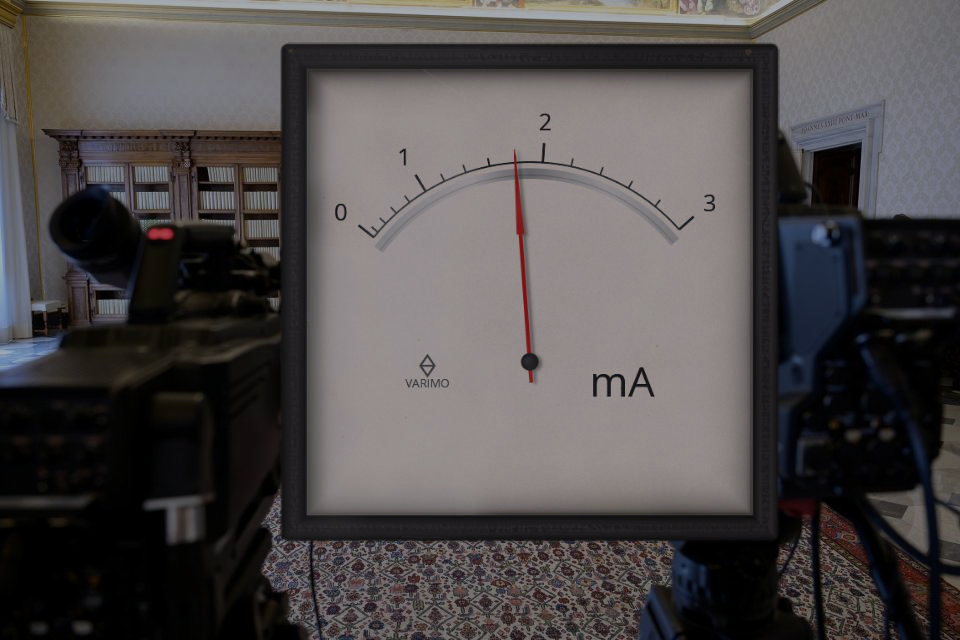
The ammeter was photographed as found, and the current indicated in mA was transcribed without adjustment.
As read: 1.8 mA
